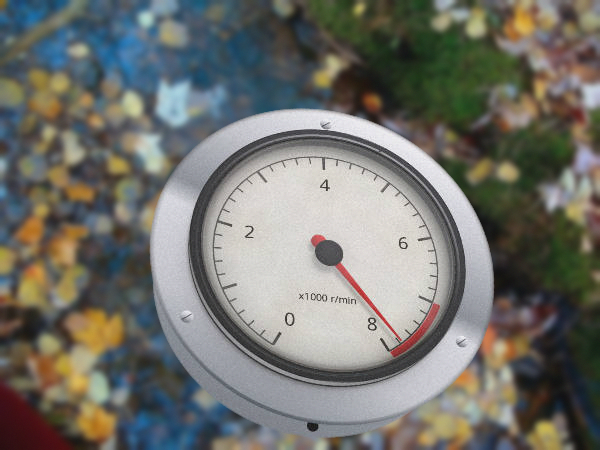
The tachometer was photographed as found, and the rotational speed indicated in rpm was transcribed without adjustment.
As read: 7800 rpm
